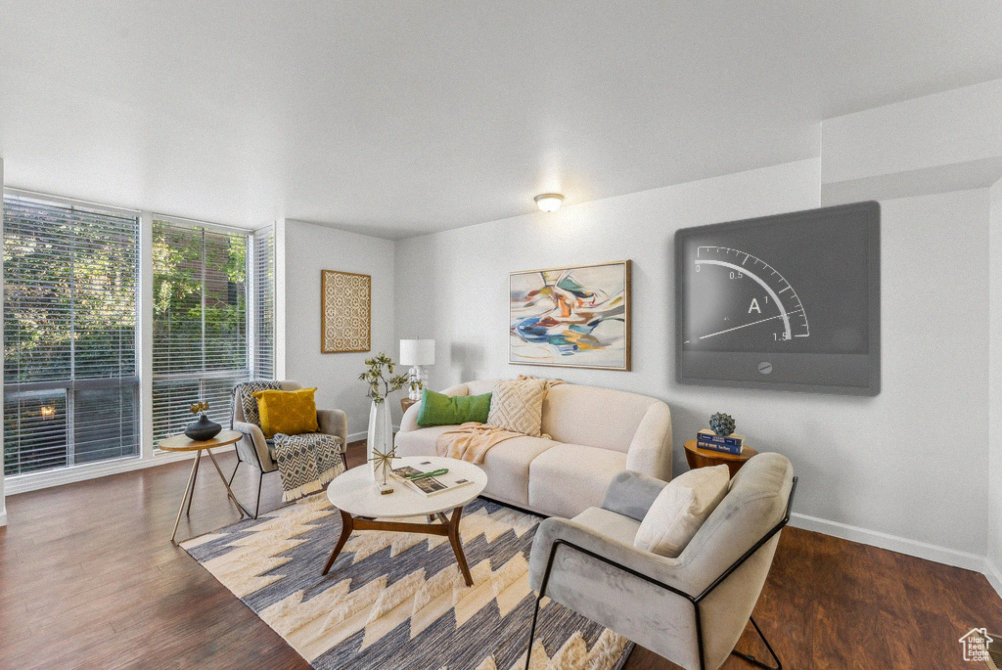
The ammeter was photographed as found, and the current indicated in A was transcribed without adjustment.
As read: 1.25 A
